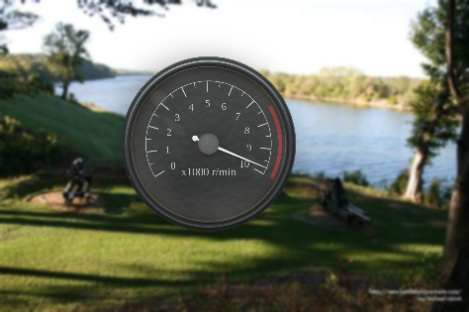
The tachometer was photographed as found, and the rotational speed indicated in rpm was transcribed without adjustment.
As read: 9750 rpm
